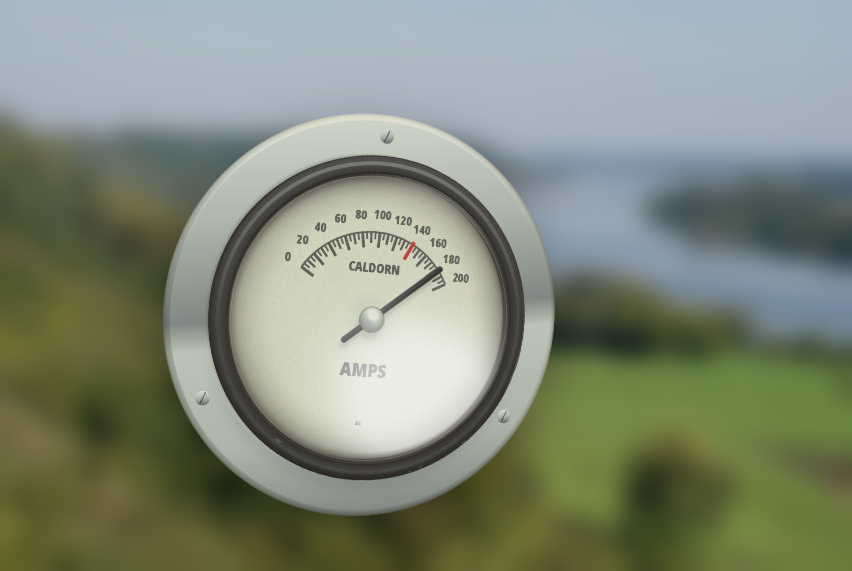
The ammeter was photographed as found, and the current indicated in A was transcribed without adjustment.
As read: 180 A
